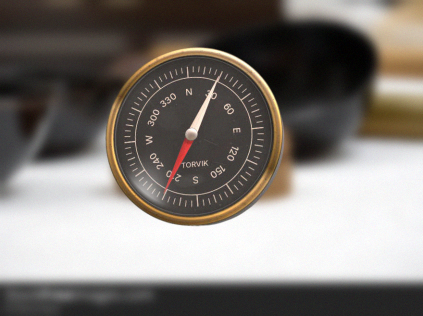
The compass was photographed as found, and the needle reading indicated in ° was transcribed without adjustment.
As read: 210 °
